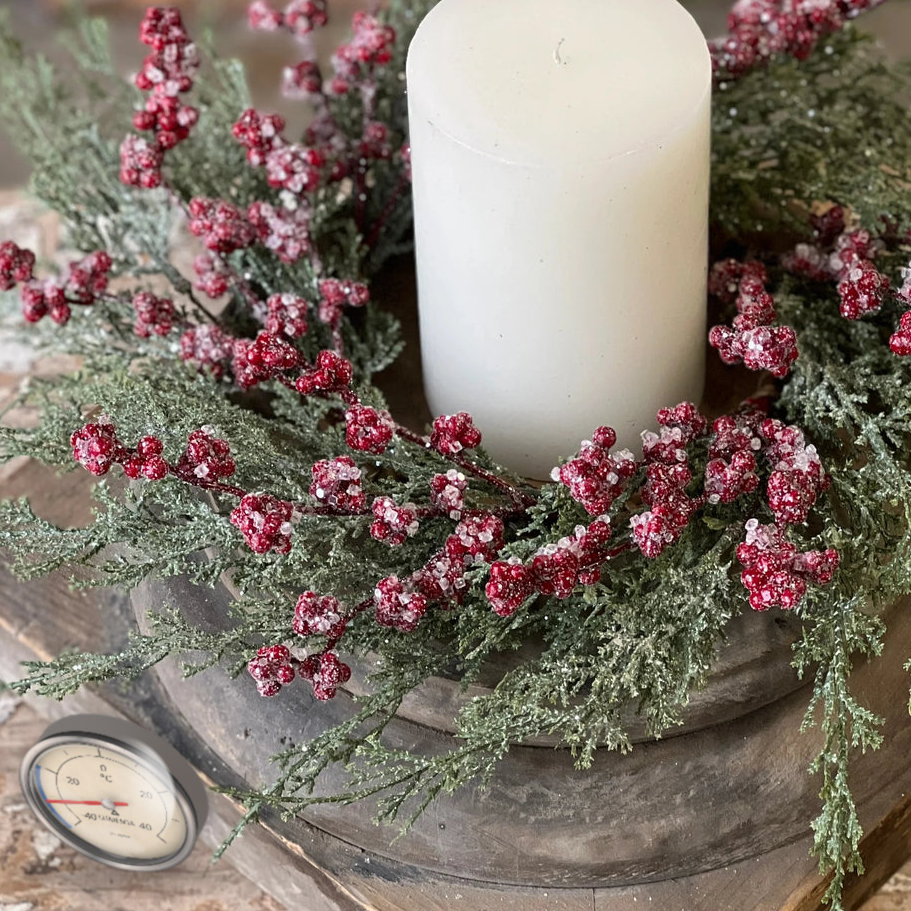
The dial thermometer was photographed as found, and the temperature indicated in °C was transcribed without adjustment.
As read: -30 °C
